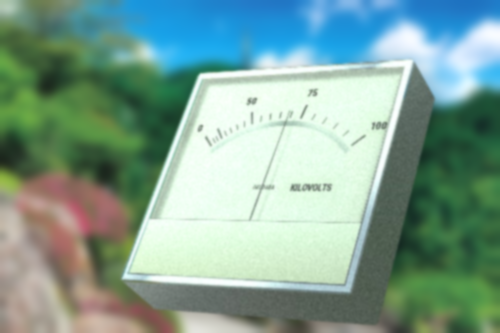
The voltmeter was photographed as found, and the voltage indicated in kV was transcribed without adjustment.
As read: 70 kV
